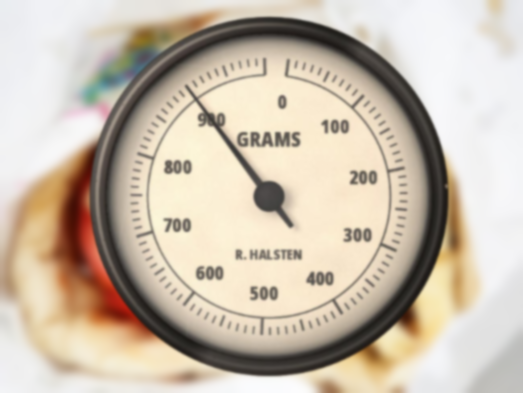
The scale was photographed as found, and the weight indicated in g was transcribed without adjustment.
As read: 900 g
